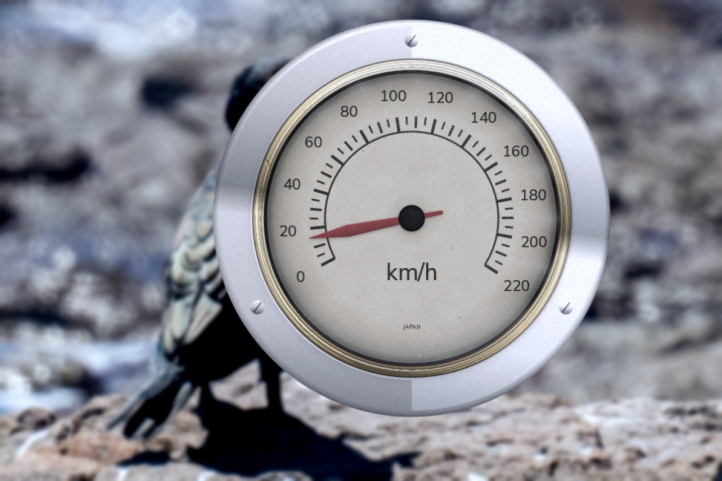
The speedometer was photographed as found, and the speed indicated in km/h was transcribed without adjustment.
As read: 15 km/h
